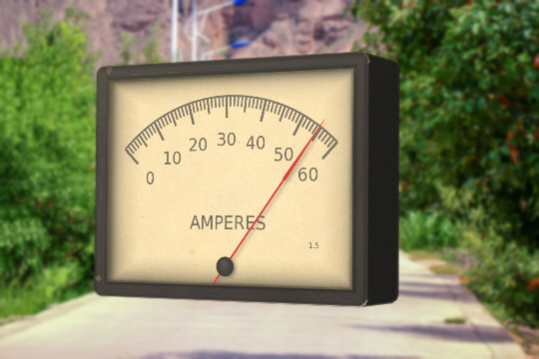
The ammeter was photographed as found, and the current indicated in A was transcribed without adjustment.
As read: 55 A
